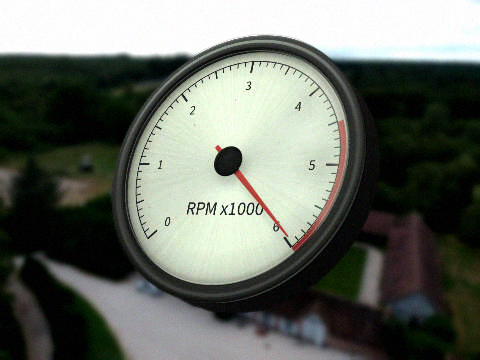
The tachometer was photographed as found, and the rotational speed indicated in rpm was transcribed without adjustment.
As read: 5950 rpm
